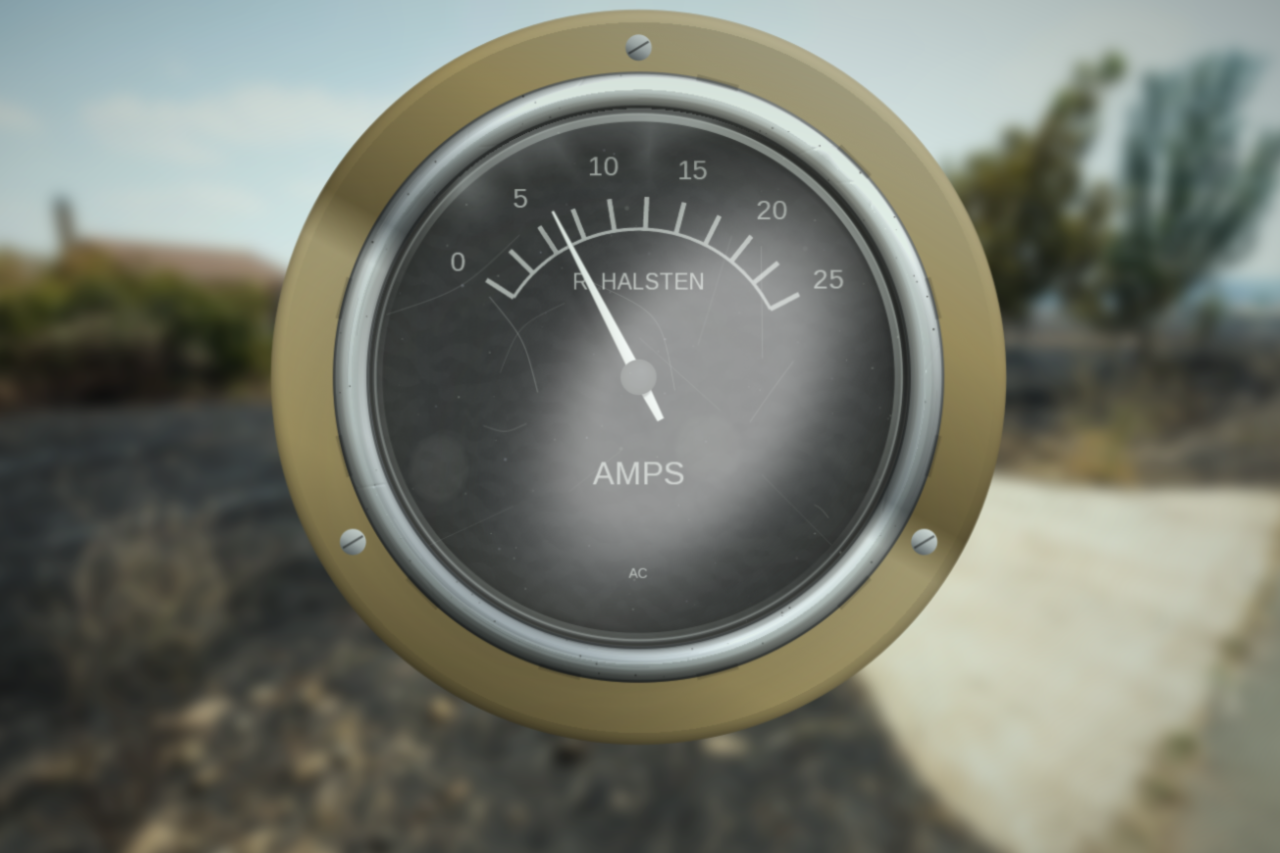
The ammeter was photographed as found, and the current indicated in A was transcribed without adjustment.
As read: 6.25 A
